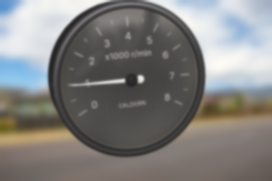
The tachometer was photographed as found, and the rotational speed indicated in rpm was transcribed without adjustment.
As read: 1000 rpm
